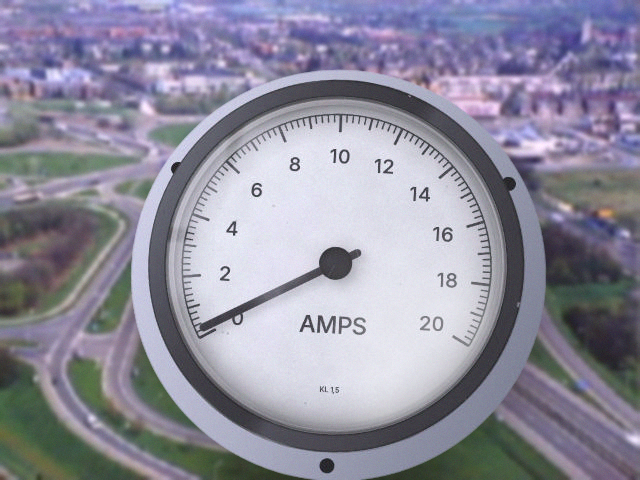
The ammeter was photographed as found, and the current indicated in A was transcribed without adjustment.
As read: 0.2 A
